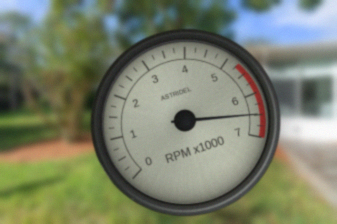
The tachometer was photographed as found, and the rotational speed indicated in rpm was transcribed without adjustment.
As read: 6500 rpm
